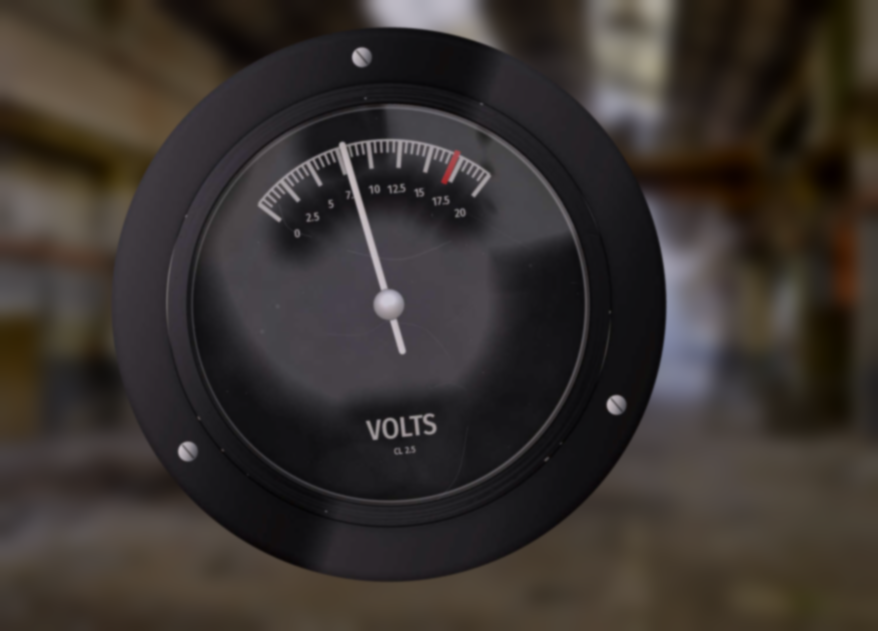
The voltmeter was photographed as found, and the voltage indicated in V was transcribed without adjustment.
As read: 8 V
